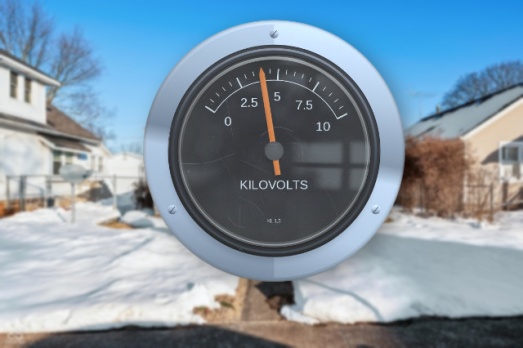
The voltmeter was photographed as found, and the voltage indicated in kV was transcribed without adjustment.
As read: 4 kV
